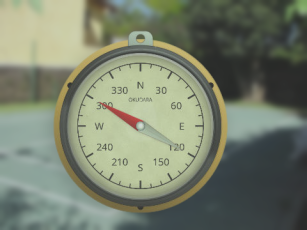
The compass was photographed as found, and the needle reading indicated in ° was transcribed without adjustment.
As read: 300 °
